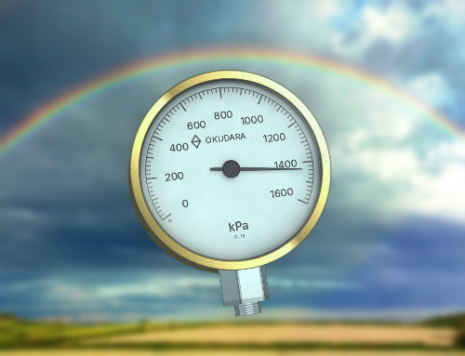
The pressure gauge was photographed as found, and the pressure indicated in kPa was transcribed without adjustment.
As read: 1440 kPa
